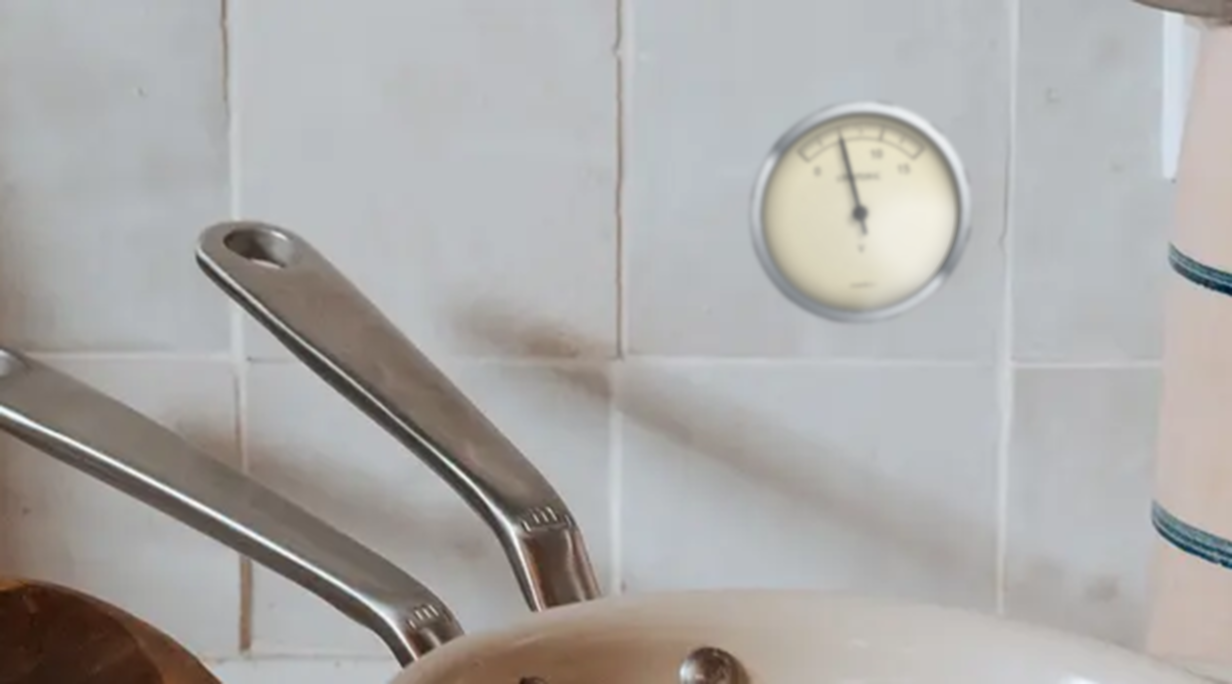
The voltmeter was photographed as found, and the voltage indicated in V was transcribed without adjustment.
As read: 5 V
